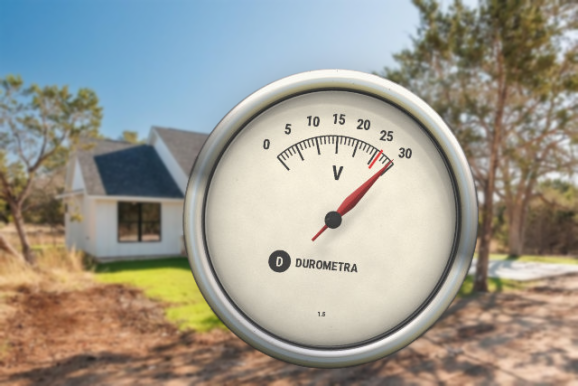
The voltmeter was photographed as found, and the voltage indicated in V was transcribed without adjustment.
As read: 29 V
